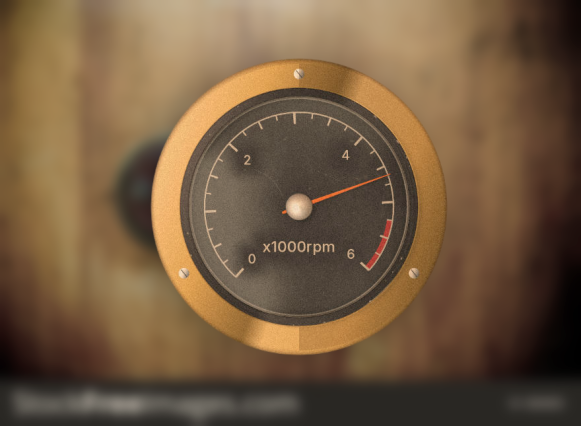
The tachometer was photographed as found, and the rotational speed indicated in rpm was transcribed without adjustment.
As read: 4625 rpm
